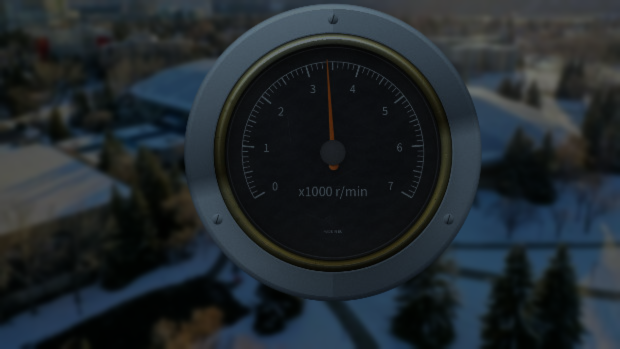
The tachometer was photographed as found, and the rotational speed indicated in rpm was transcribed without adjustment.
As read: 3400 rpm
